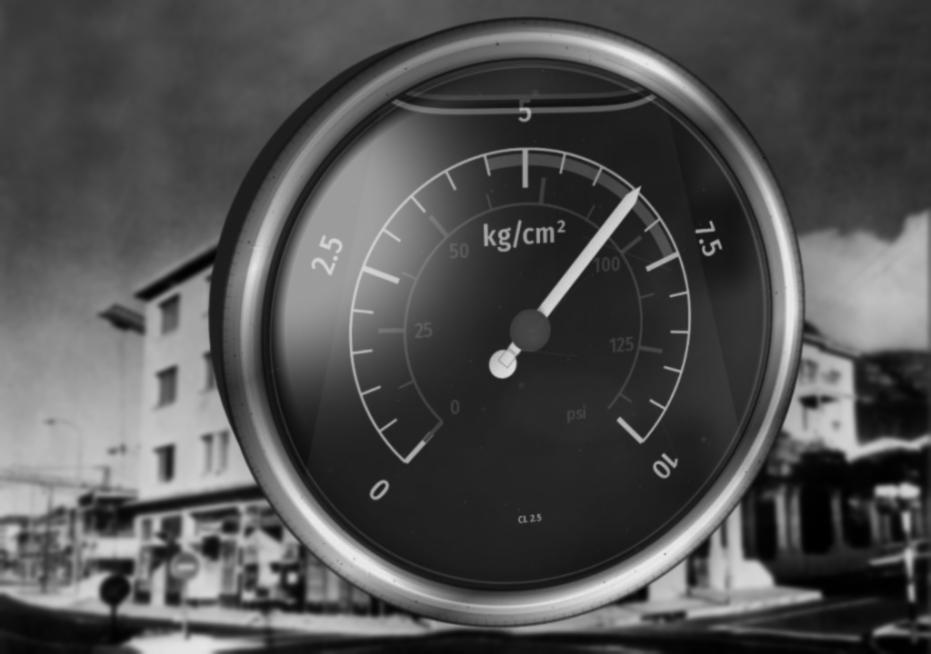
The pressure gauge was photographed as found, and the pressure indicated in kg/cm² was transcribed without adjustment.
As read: 6.5 kg/cm²
